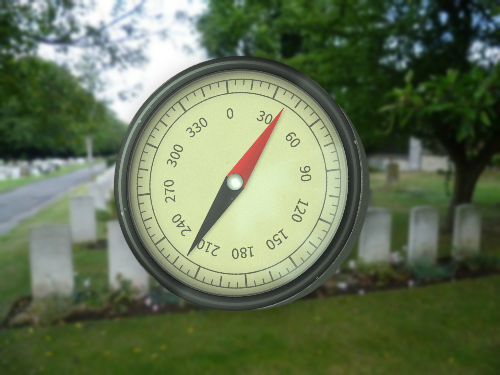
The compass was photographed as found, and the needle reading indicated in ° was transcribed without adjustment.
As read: 40 °
